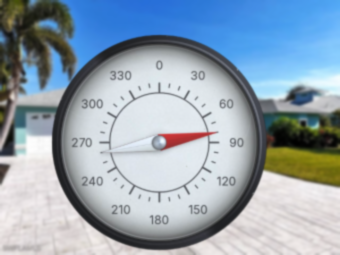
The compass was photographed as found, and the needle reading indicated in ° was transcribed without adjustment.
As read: 80 °
